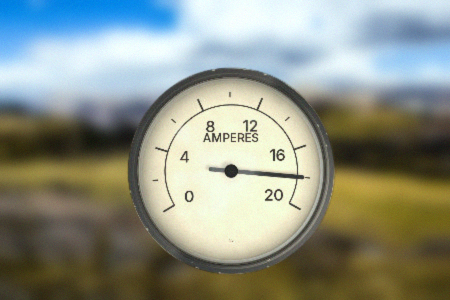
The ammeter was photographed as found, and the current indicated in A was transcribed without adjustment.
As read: 18 A
